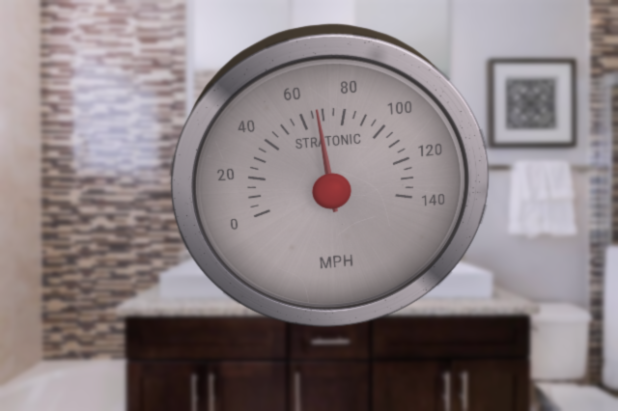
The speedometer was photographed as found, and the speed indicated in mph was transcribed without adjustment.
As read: 67.5 mph
